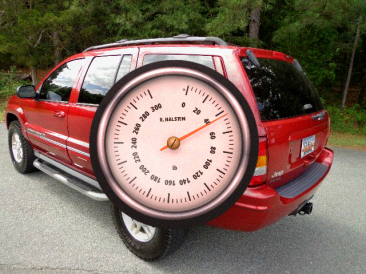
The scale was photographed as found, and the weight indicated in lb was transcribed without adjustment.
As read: 44 lb
